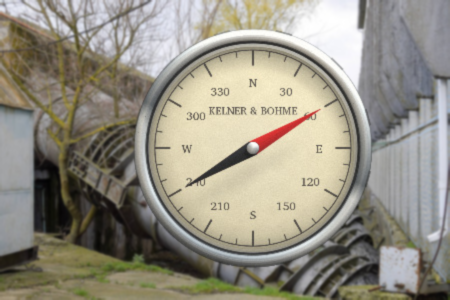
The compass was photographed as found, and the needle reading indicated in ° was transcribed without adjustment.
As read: 60 °
